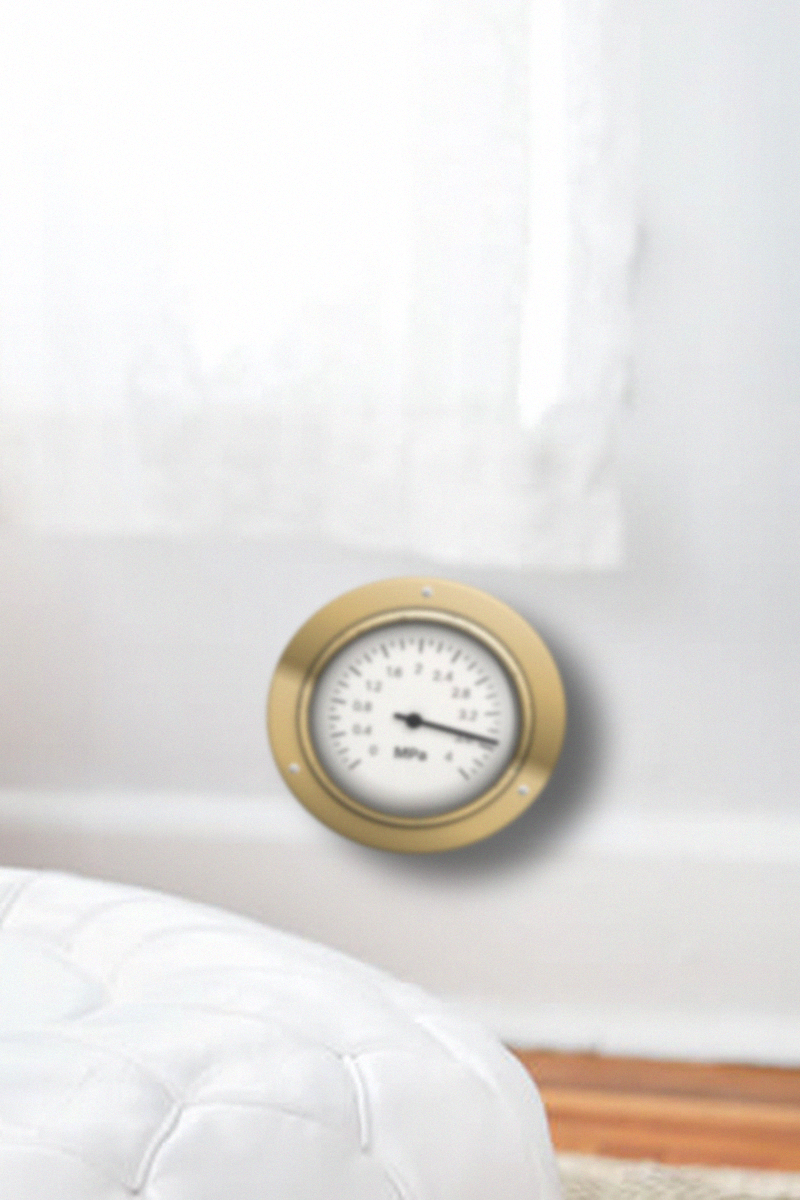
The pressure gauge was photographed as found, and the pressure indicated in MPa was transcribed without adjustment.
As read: 3.5 MPa
